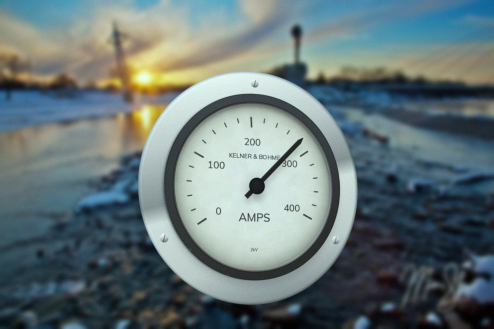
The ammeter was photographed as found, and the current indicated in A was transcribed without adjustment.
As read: 280 A
